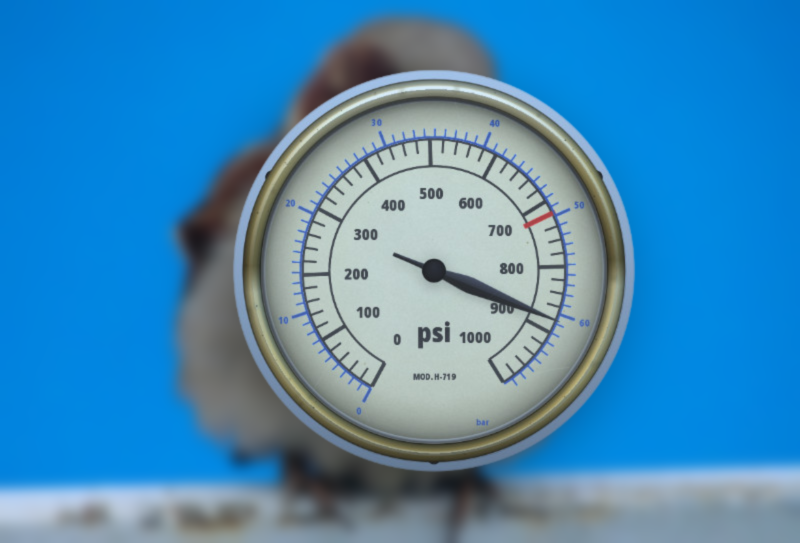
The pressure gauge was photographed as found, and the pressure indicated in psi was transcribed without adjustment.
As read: 880 psi
